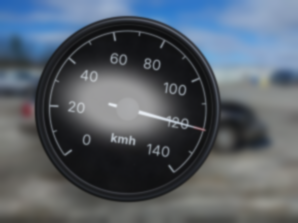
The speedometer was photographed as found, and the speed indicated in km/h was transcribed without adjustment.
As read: 120 km/h
